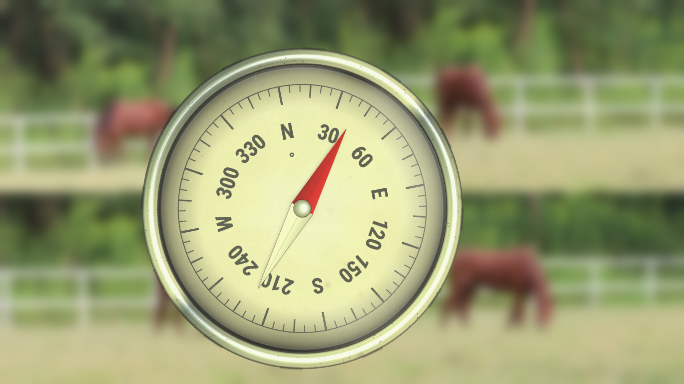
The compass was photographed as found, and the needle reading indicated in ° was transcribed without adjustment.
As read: 40 °
